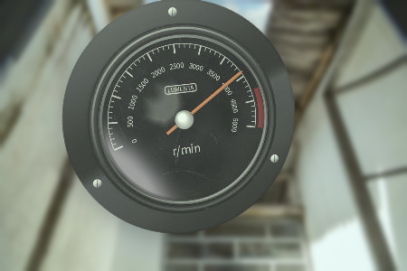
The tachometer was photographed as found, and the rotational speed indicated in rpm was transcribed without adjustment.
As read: 3900 rpm
